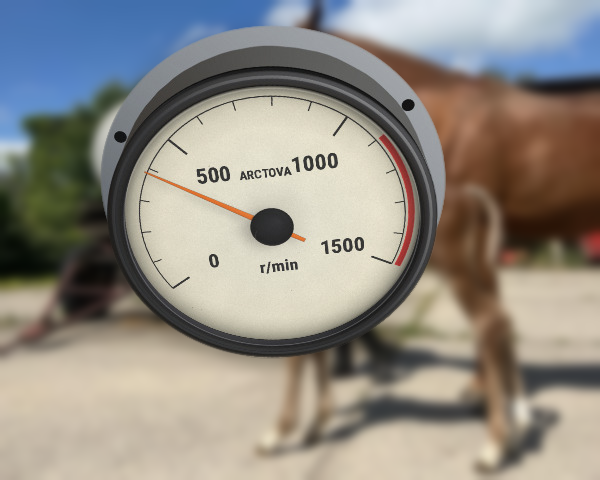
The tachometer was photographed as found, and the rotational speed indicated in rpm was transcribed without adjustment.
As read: 400 rpm
